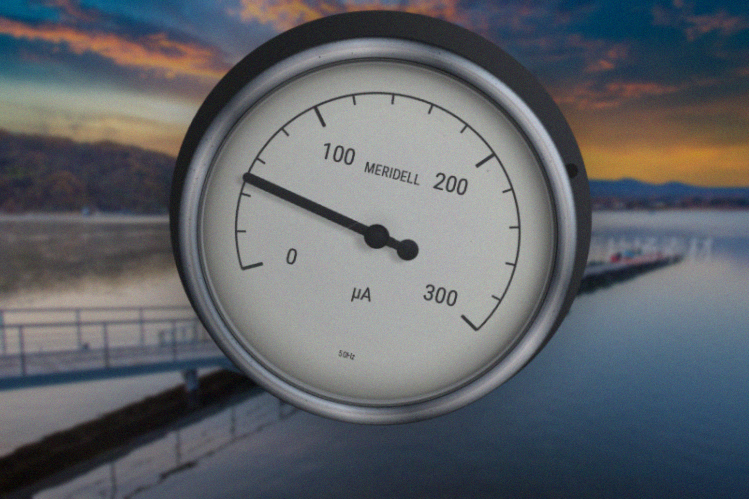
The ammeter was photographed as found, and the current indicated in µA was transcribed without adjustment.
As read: 50 µA
